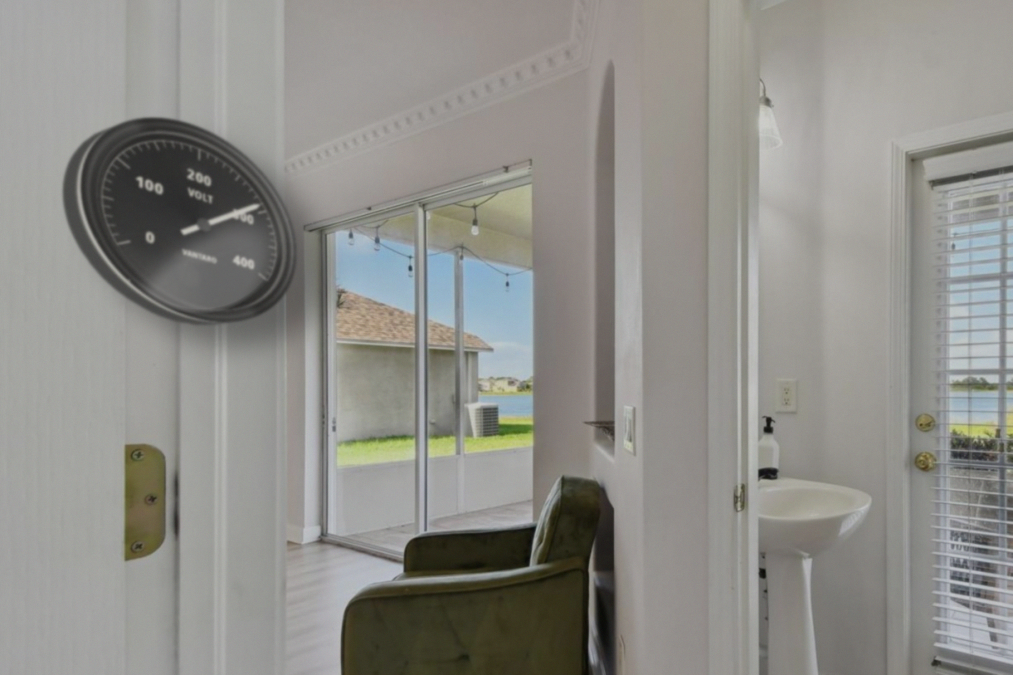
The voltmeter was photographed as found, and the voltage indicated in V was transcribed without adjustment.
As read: 290 V
